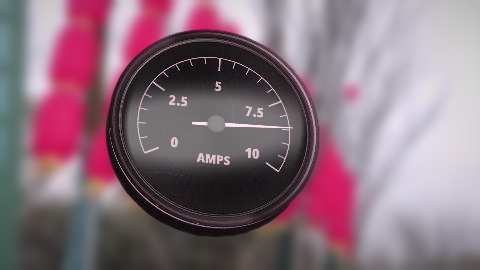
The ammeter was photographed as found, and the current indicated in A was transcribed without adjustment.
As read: 8.5 A
